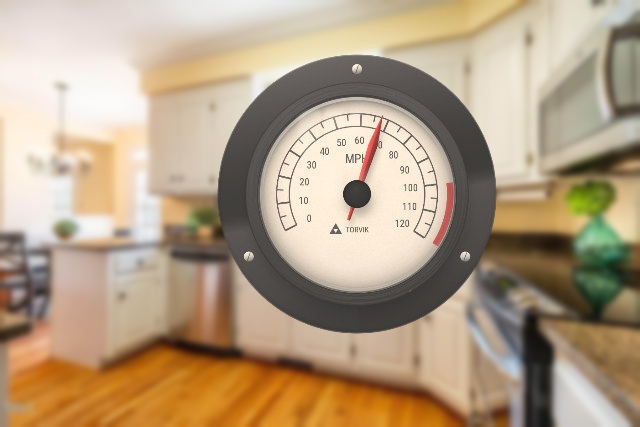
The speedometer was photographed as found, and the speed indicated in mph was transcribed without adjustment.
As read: 67.5 mph
